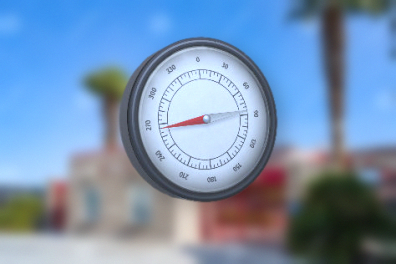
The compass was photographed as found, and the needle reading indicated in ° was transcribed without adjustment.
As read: 265 °
